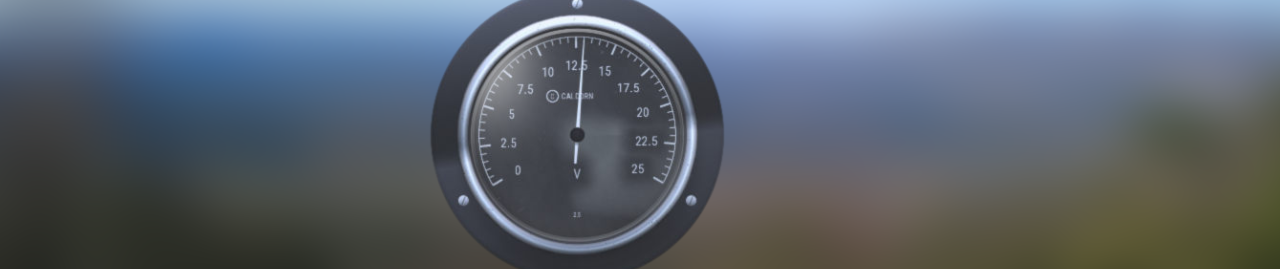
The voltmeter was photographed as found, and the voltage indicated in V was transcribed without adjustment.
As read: 13 V
